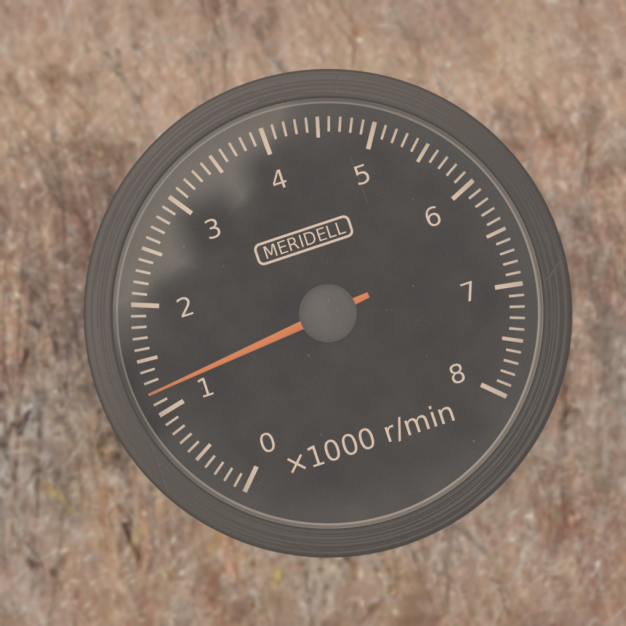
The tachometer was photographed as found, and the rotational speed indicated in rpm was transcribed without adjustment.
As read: 1200 rpm
